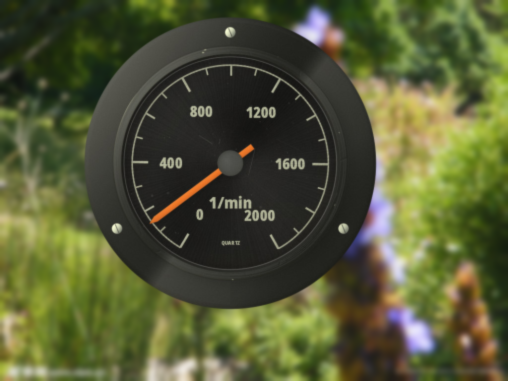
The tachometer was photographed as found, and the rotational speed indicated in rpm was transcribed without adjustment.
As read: 150 rpm
